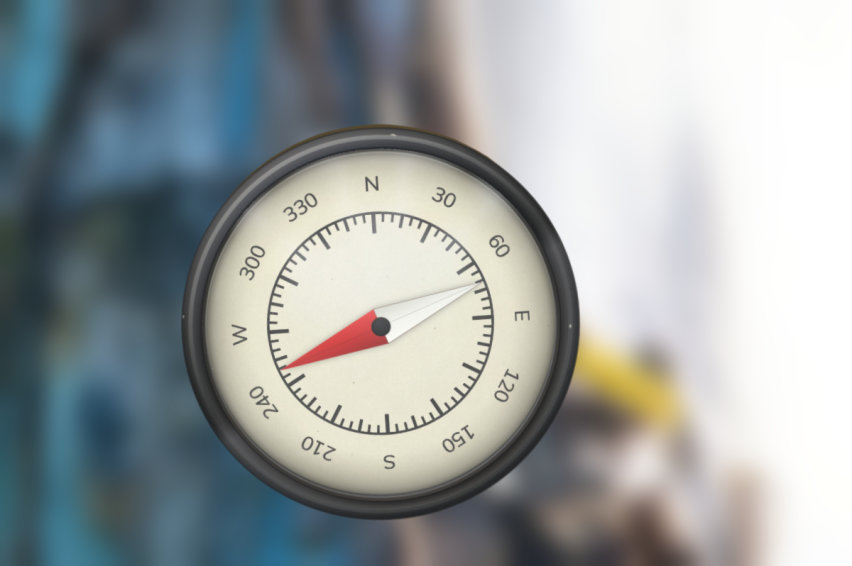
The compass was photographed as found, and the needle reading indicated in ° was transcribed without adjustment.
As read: 250 °
